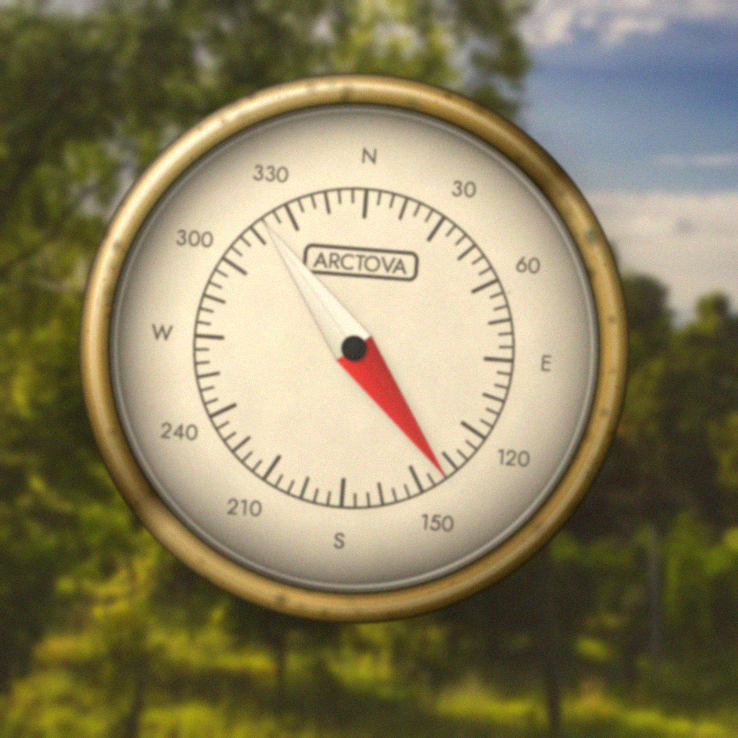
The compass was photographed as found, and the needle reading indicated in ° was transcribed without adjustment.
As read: 140 °
